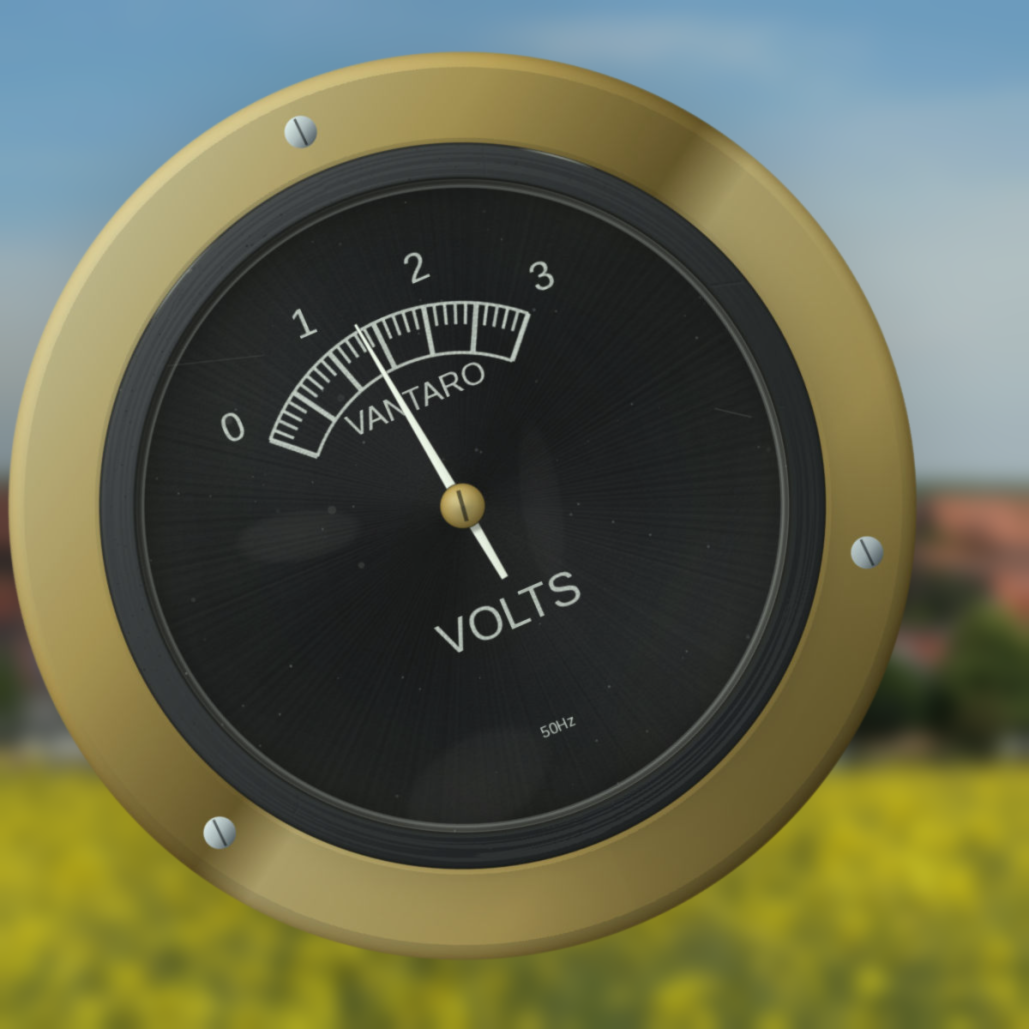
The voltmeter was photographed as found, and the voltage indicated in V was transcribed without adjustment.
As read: 1.35 V
